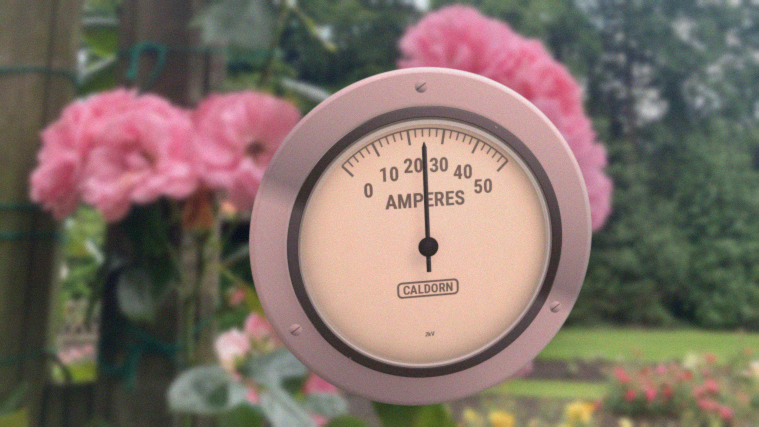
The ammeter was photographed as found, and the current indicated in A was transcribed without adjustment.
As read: 24 A
